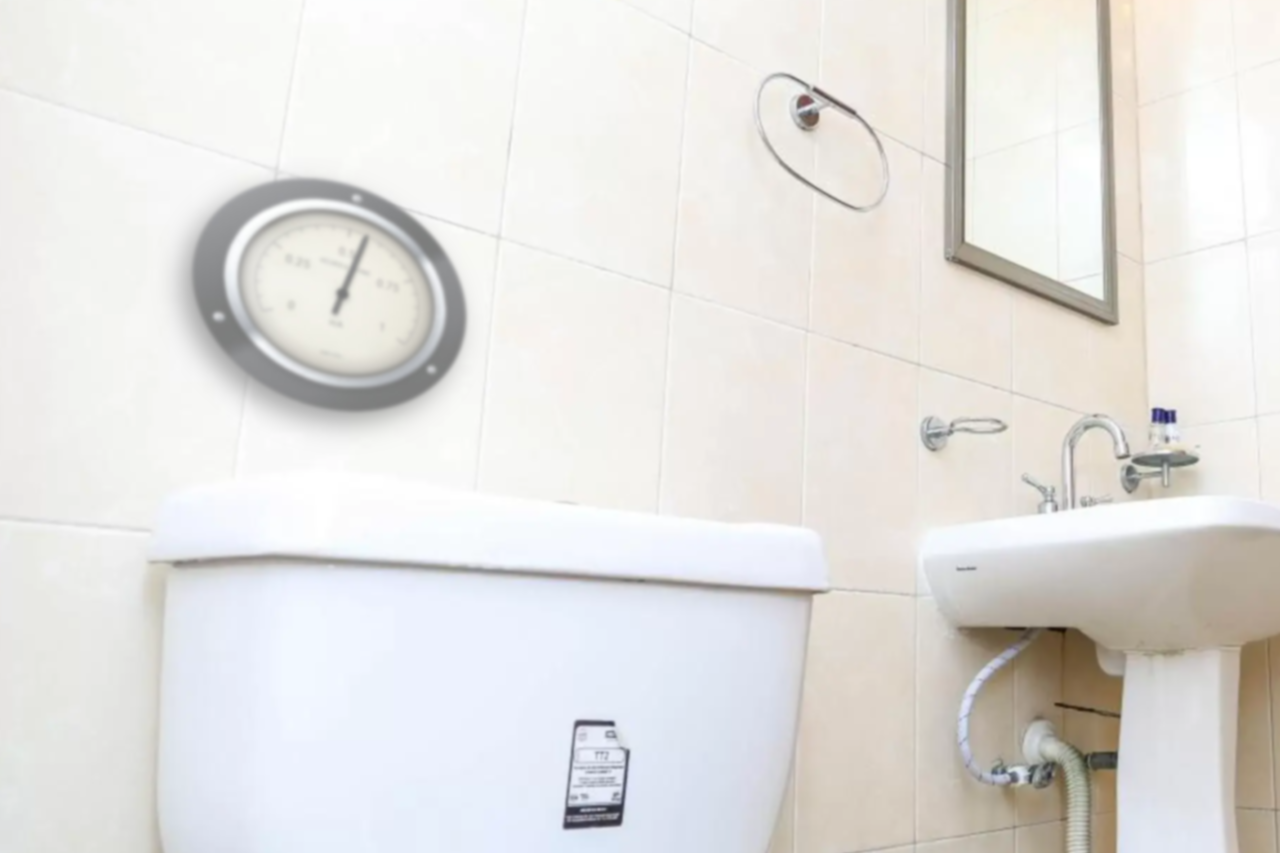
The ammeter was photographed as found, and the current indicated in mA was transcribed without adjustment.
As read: 0.55 mA
